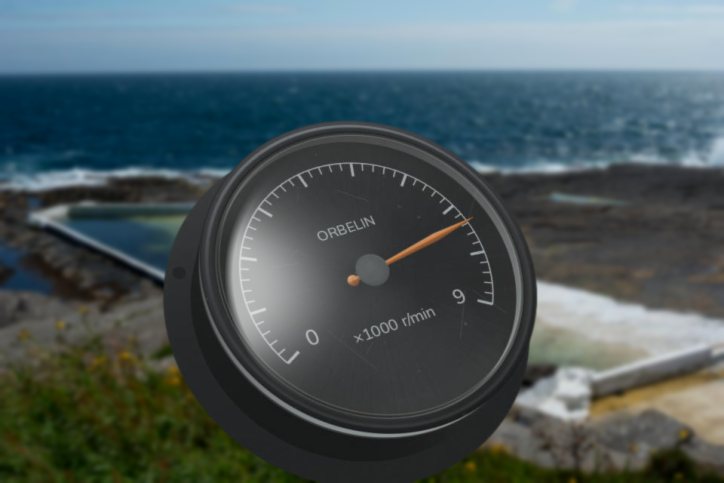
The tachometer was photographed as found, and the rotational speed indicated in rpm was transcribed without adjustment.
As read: 7400 rpm
